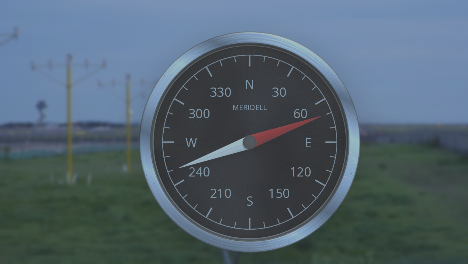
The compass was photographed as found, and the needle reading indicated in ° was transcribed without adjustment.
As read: 70 °
